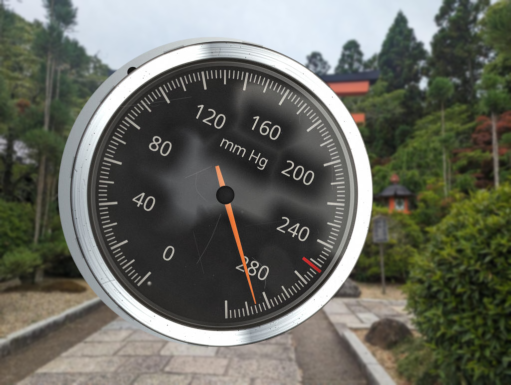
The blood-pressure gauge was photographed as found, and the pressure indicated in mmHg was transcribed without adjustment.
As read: 286 mmHg
